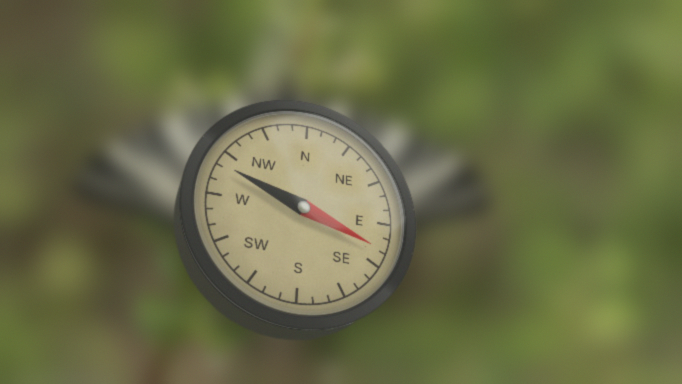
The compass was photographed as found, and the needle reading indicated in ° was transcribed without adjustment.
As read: 110 °
